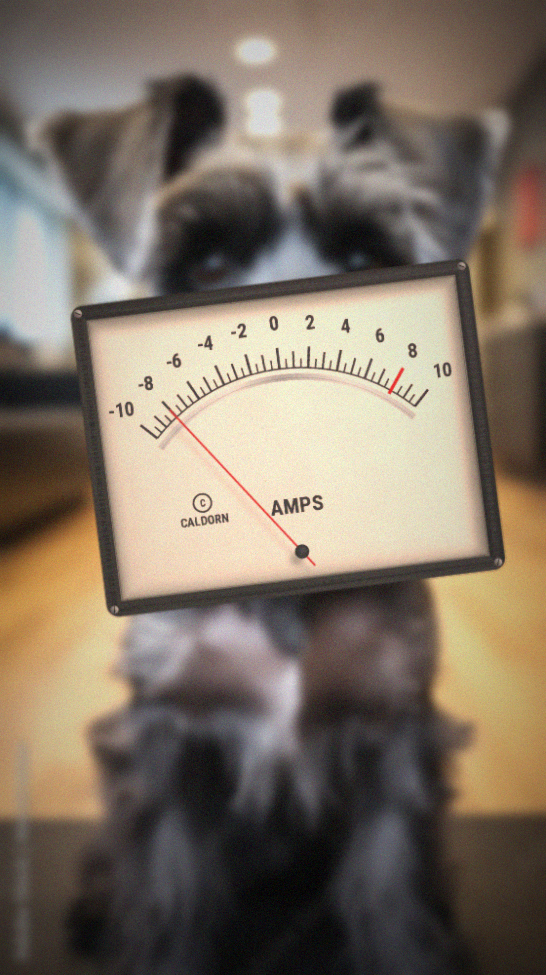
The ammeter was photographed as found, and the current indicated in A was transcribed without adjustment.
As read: -8 A
